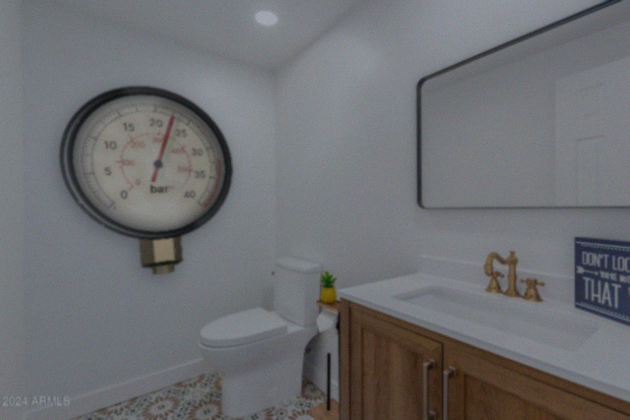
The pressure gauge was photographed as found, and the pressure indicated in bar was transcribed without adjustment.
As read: 22.5 bar
